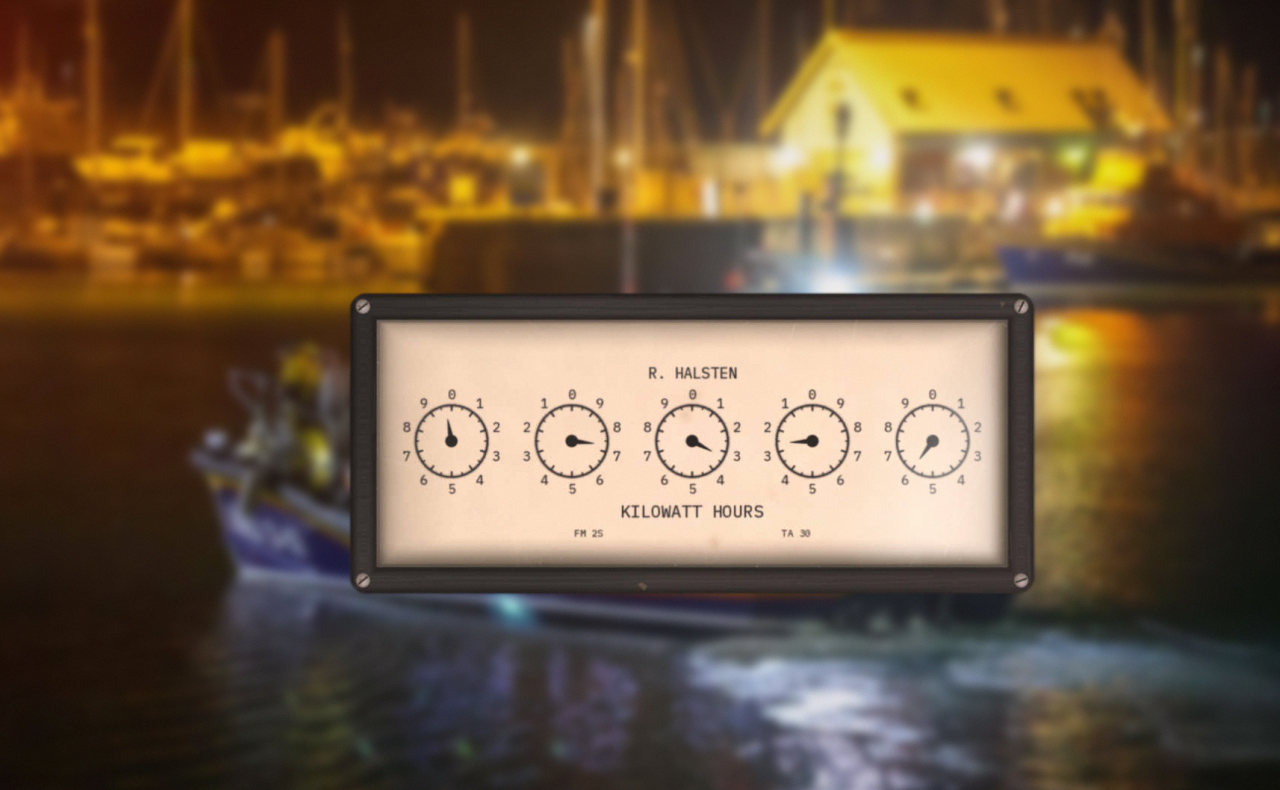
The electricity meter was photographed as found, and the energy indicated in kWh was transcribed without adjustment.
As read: 97326 kWh
